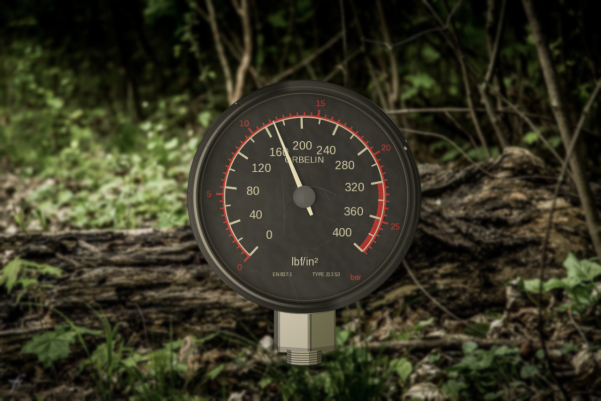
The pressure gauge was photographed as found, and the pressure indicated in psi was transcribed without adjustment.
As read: 170 psi
